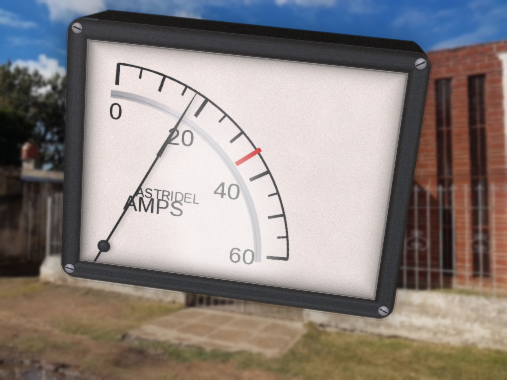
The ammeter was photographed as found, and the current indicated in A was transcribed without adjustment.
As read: 17.5 A
